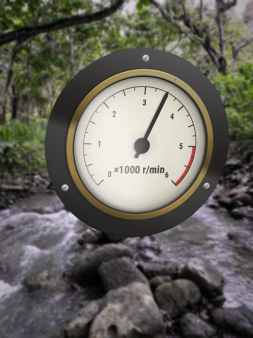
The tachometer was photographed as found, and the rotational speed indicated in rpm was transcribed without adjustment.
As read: 3500 rpm
